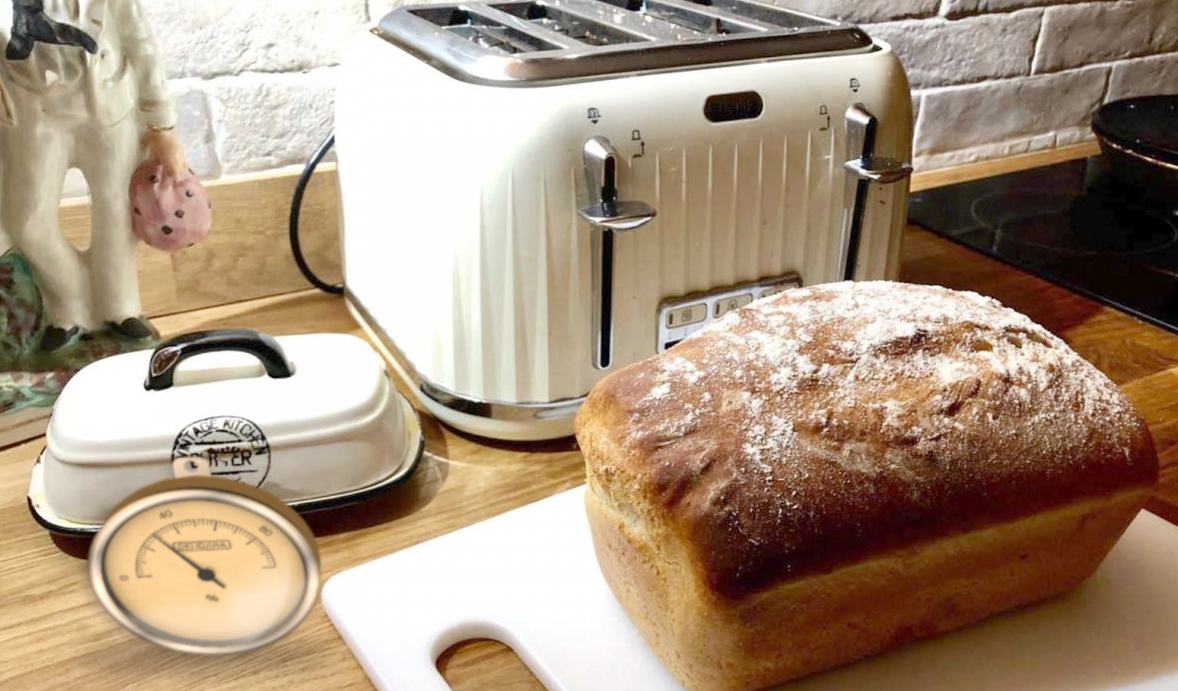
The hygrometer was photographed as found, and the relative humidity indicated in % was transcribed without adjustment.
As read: 30 %
